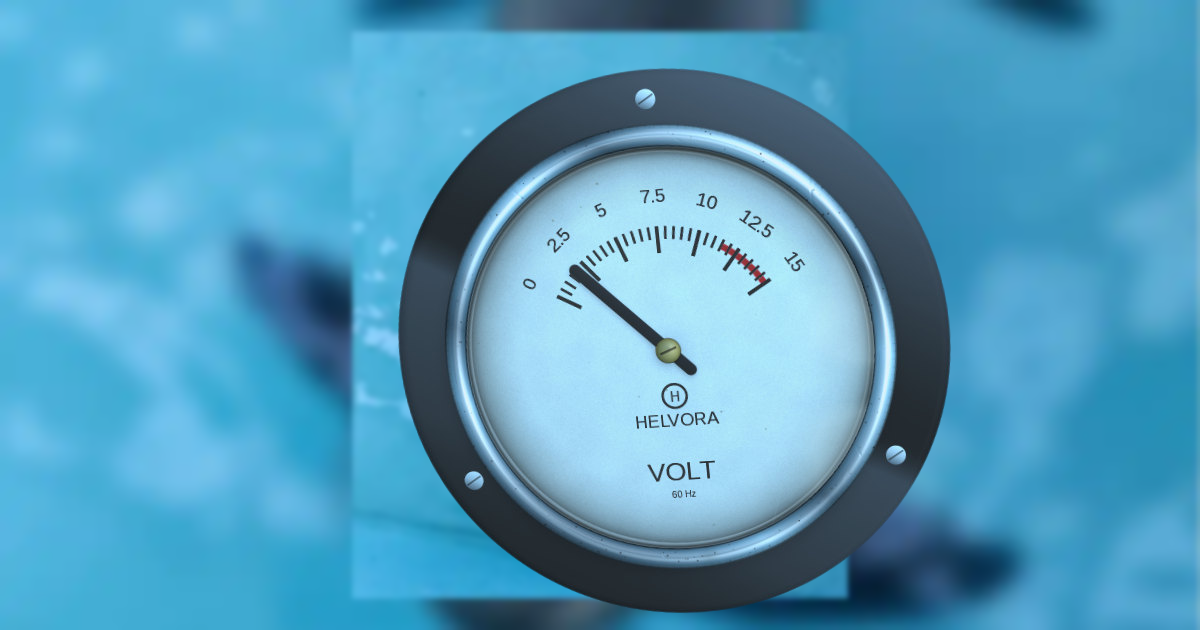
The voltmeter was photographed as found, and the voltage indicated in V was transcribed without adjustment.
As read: 2 V
